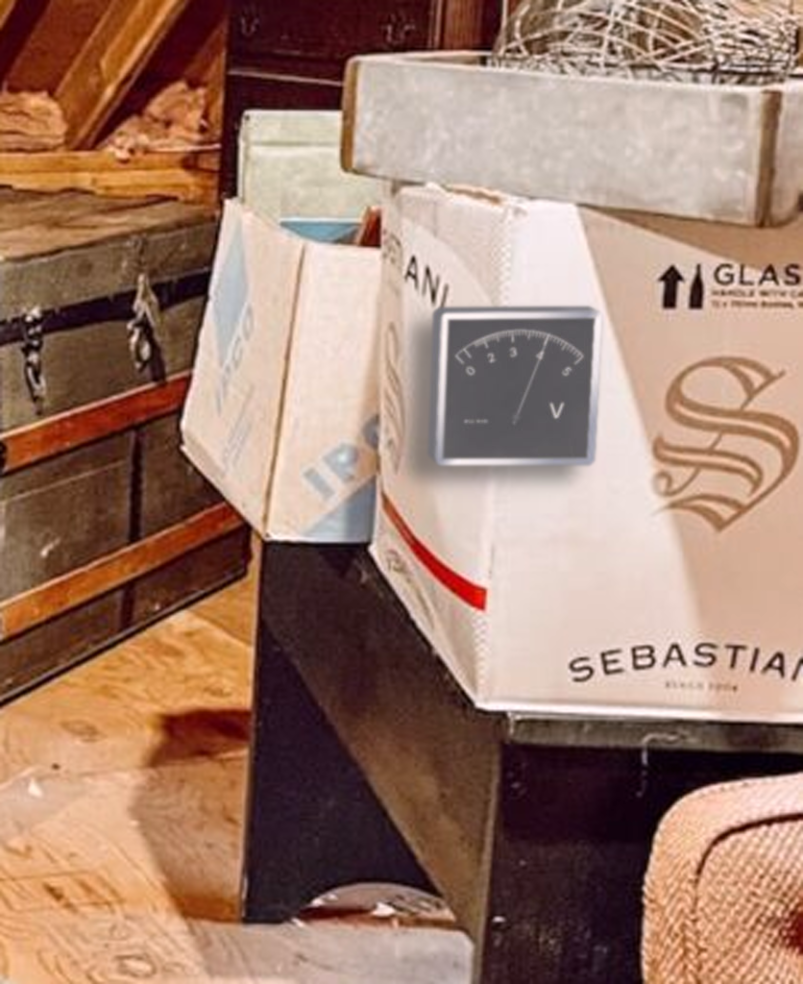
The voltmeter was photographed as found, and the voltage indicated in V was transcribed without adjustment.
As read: 4 V
